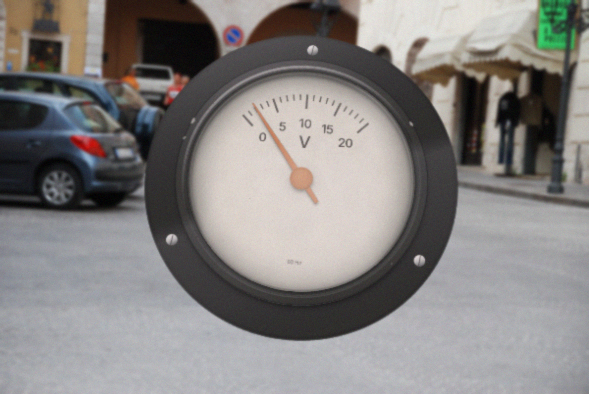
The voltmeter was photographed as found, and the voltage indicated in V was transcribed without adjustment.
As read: 2 V
